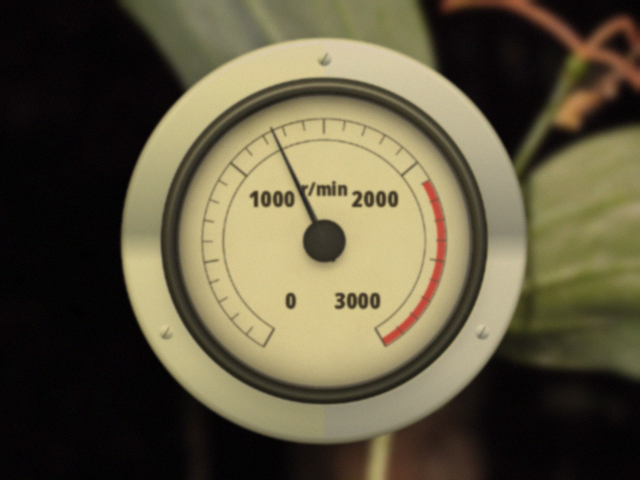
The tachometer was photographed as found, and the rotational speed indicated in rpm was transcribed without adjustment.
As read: 1250 rpm
